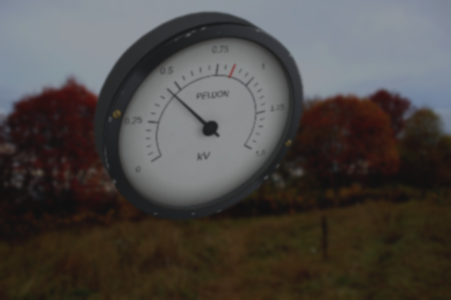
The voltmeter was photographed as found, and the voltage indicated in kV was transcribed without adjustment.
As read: 0.45 kV
